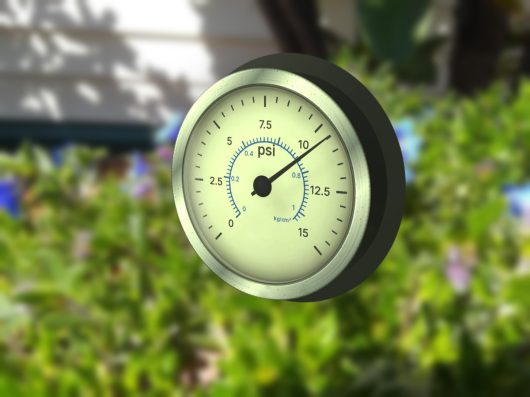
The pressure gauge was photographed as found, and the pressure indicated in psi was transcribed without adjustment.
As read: 10.5 psi
